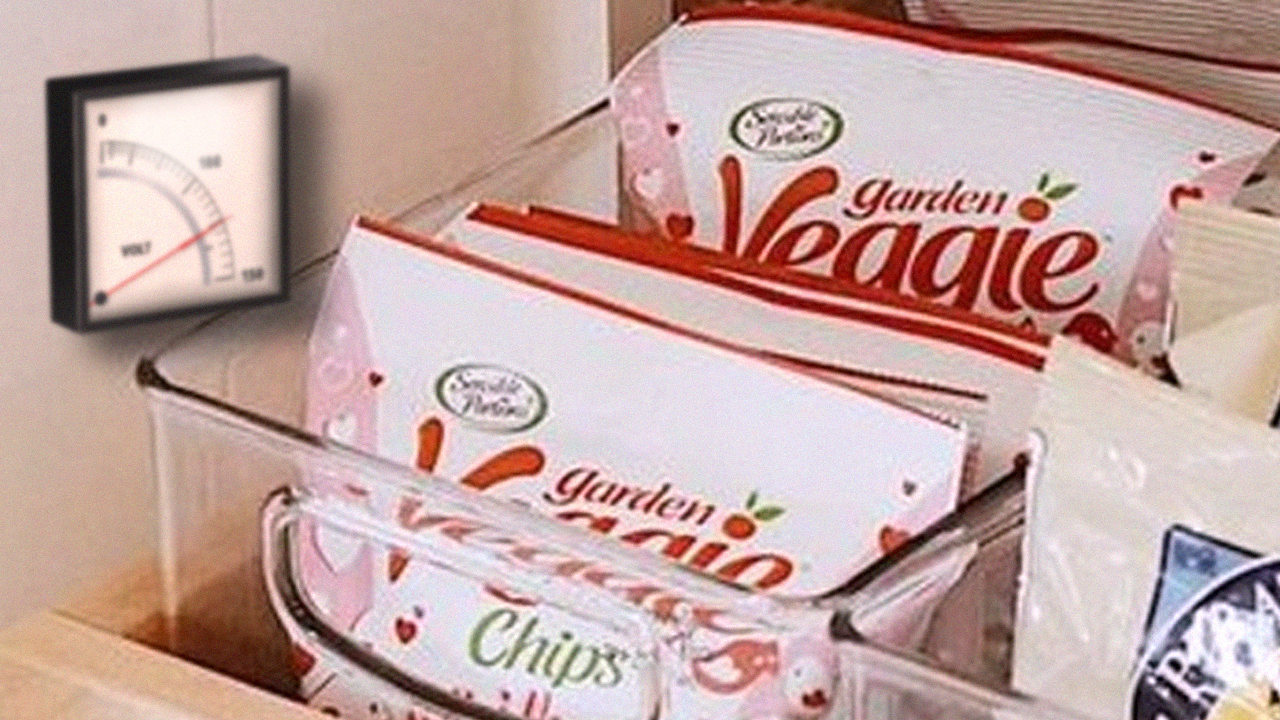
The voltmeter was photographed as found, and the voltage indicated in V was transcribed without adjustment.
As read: 125 V
